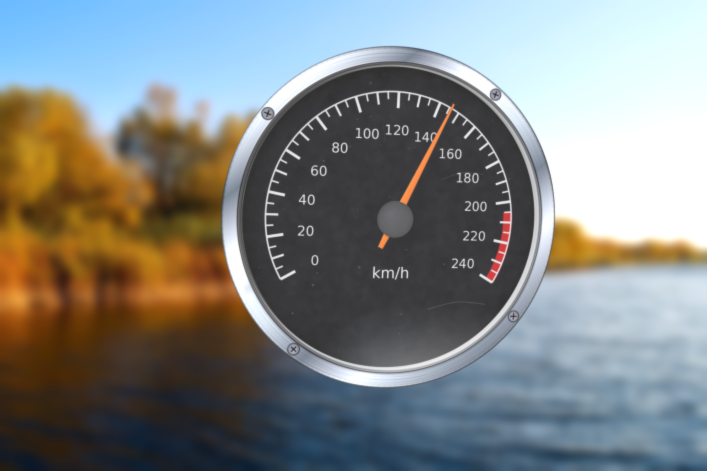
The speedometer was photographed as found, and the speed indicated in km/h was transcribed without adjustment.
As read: 145 km/h
